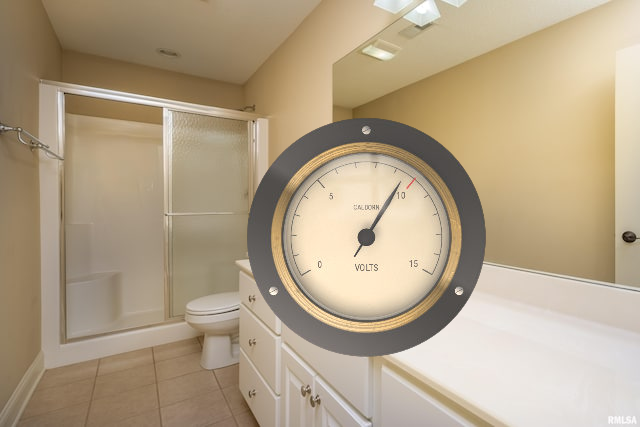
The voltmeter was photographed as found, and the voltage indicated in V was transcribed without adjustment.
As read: 9.5 V
